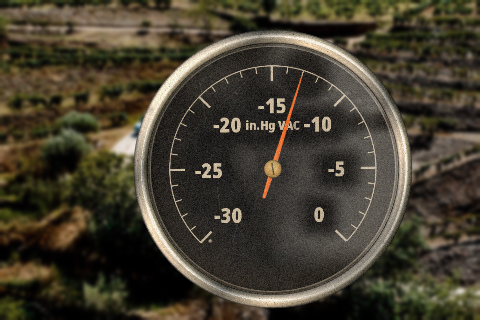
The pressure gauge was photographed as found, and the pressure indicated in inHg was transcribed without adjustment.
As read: -13 inHg
